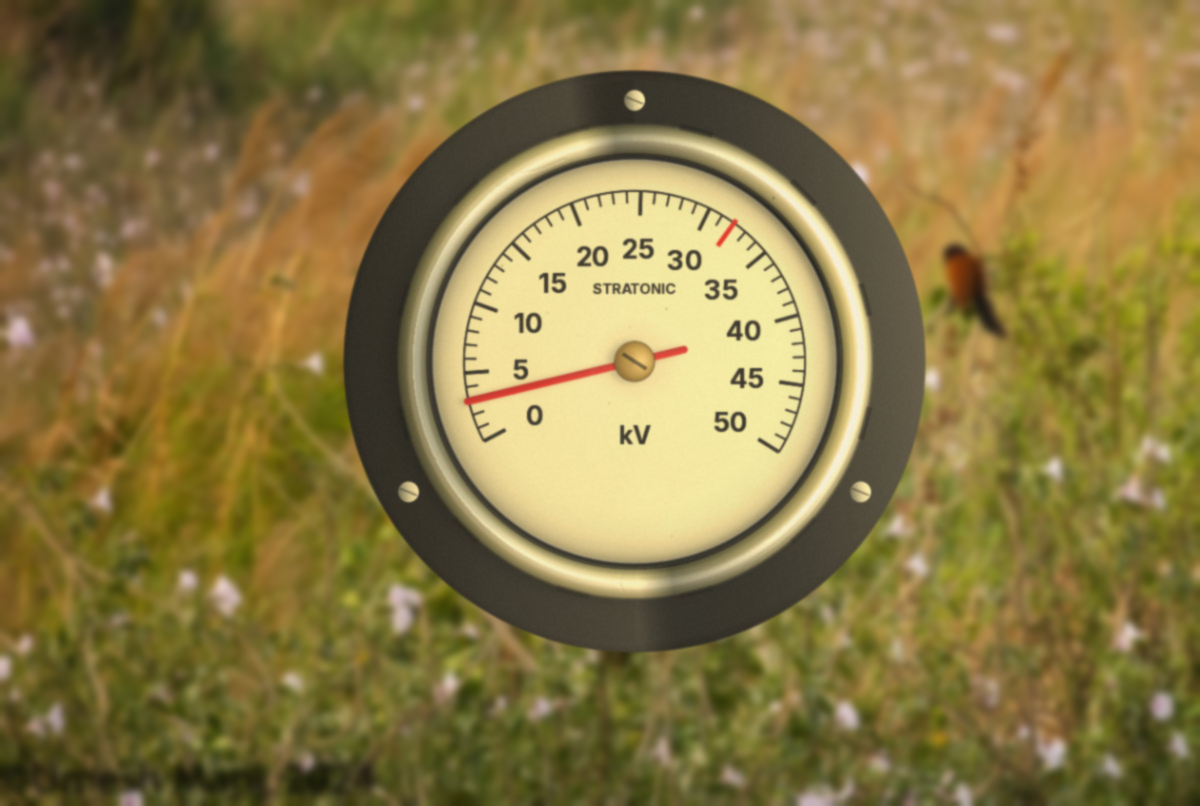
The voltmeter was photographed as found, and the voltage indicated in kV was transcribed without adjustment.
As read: 3 kV
